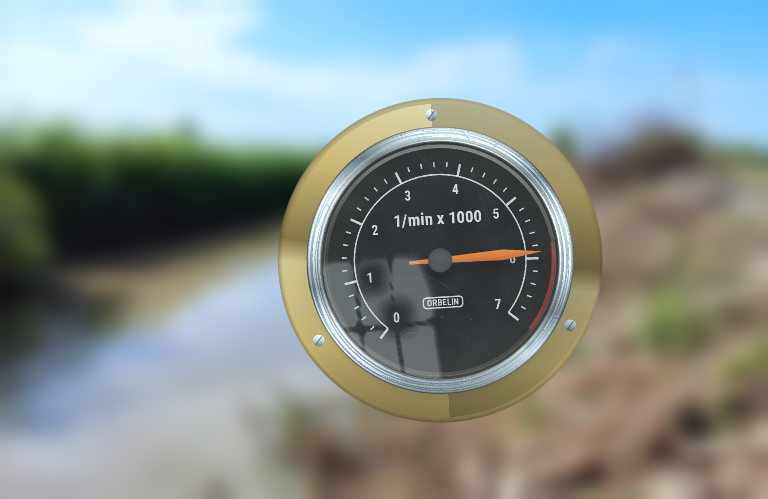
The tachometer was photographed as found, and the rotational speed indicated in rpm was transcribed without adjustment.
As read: 5900 rpm
